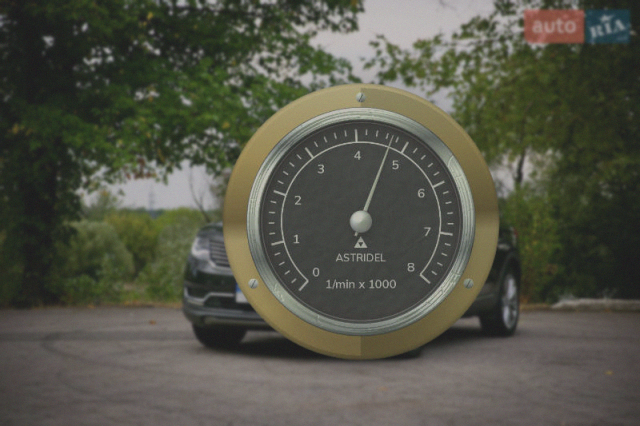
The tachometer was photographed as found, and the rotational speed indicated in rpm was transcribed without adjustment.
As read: 4700 rpm
